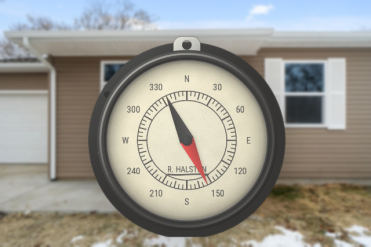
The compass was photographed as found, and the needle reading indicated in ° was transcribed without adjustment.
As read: 155 °
